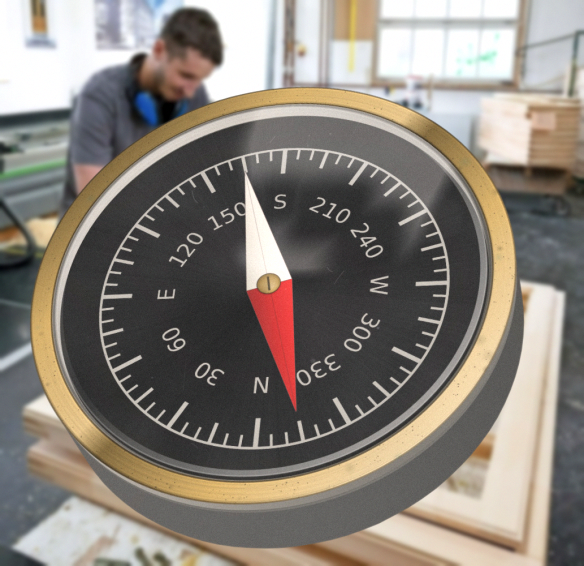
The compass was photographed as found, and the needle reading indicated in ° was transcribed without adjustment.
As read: 345 °
